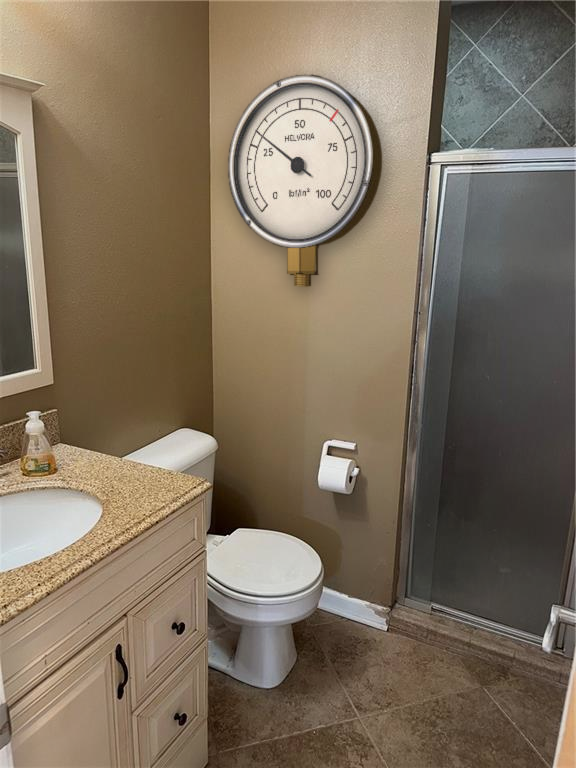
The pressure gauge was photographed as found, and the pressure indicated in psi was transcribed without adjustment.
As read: 30 psi
